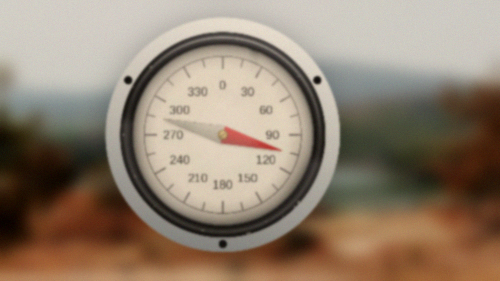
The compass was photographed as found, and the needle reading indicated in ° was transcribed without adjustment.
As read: 105 °
